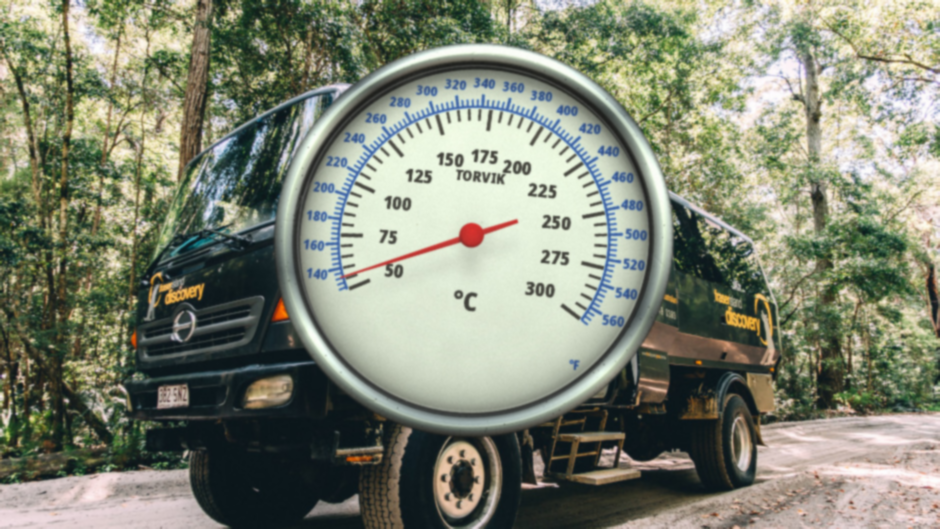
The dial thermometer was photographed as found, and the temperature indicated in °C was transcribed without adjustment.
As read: 55 °C
